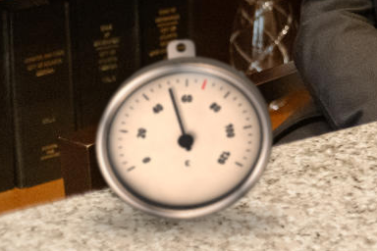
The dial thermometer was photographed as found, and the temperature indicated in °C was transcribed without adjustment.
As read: 52 °C
